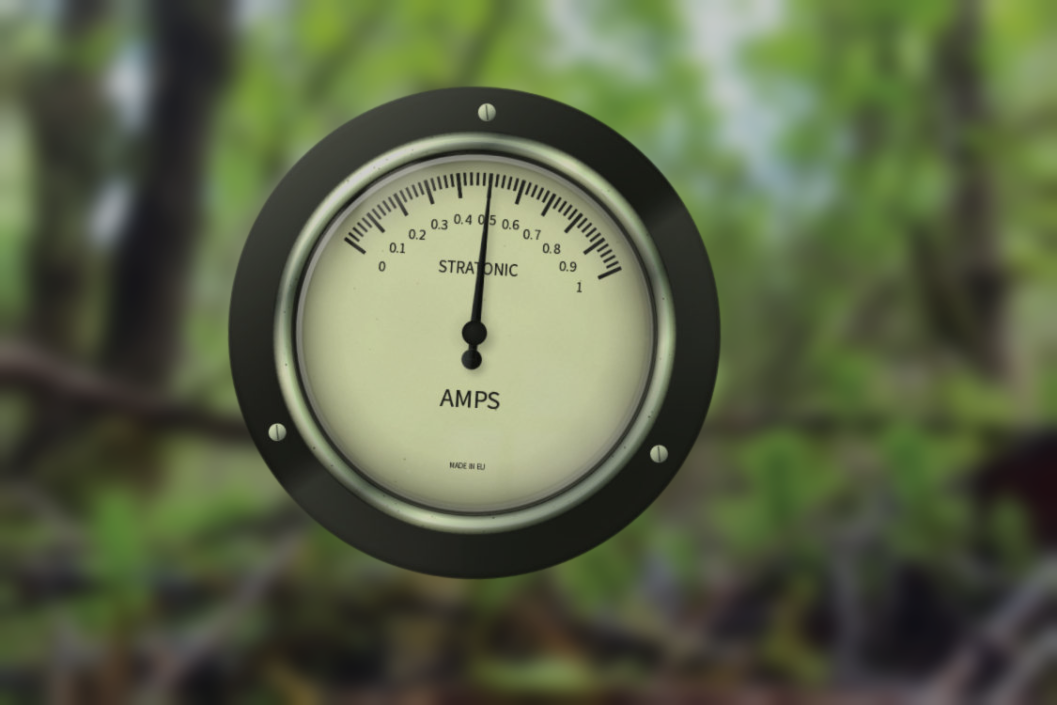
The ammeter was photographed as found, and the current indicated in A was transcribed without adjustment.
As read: 0.5 A
